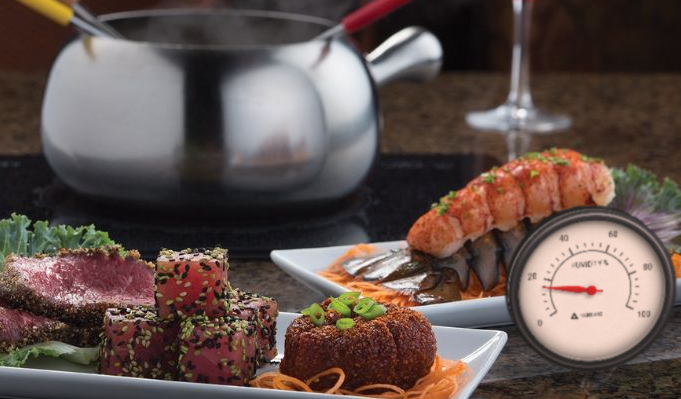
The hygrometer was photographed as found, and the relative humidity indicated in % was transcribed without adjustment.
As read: 16 %
